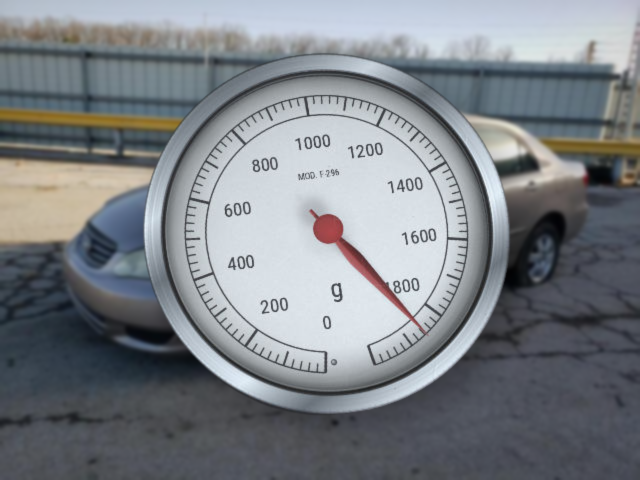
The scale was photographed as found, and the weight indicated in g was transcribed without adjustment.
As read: 1860 g
